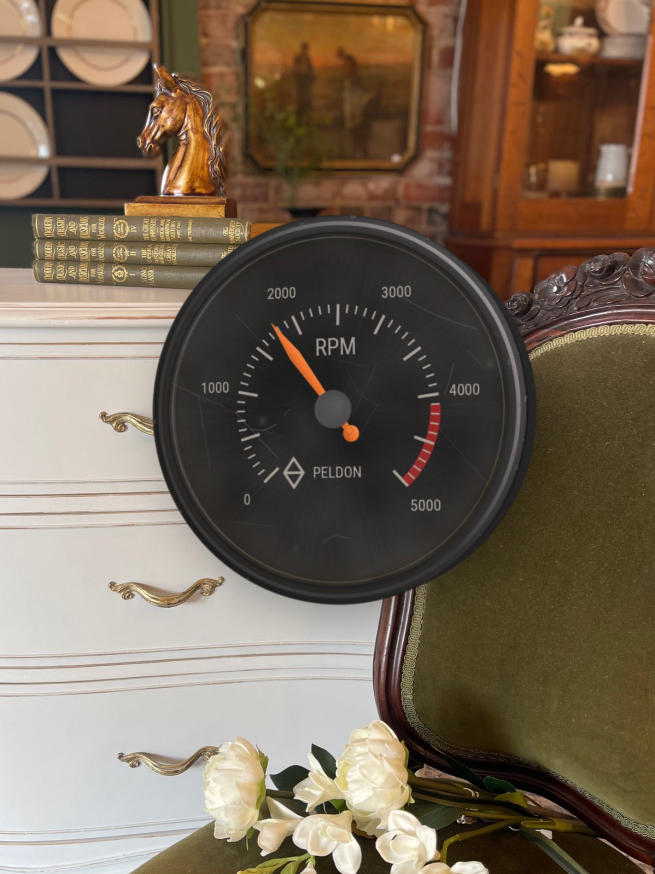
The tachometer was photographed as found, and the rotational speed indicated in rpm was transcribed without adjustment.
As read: 1800 rpm
